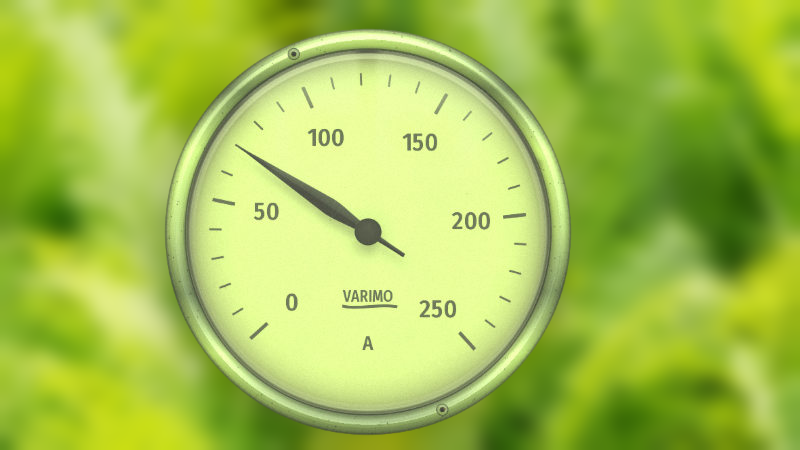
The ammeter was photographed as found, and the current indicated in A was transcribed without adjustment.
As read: 70 A
